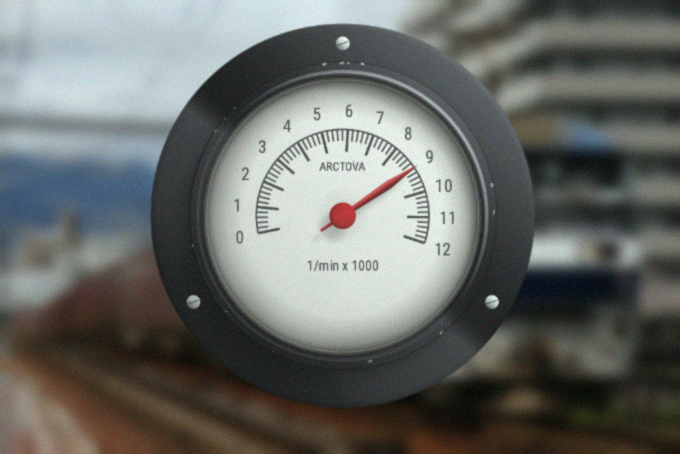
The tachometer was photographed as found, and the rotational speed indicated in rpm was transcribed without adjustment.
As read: 9000 rpm
